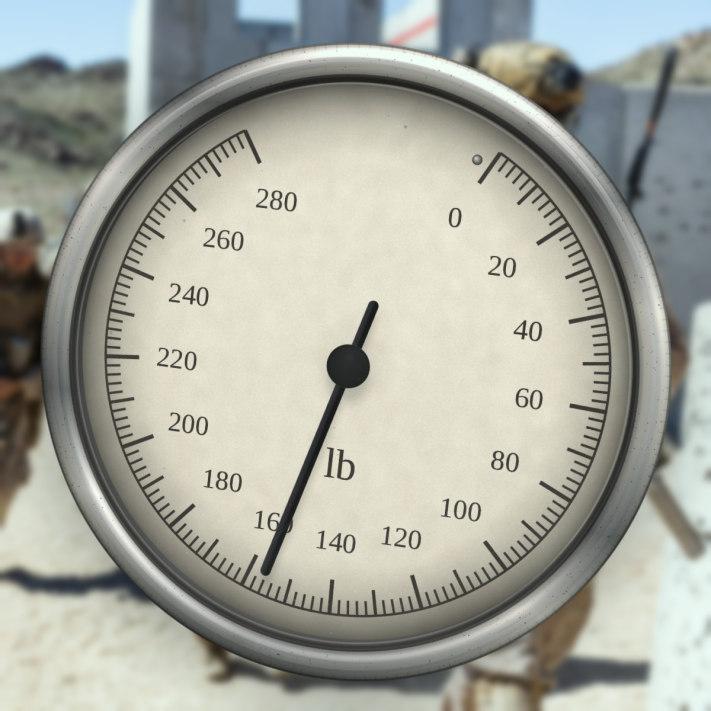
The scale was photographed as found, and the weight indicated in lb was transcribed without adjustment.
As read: 156 lb
